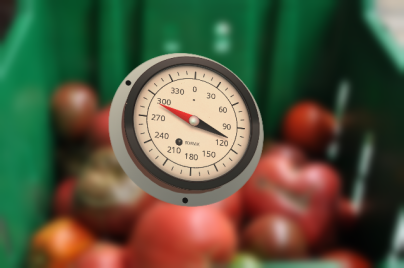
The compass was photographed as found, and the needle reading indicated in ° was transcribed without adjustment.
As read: 290 °
